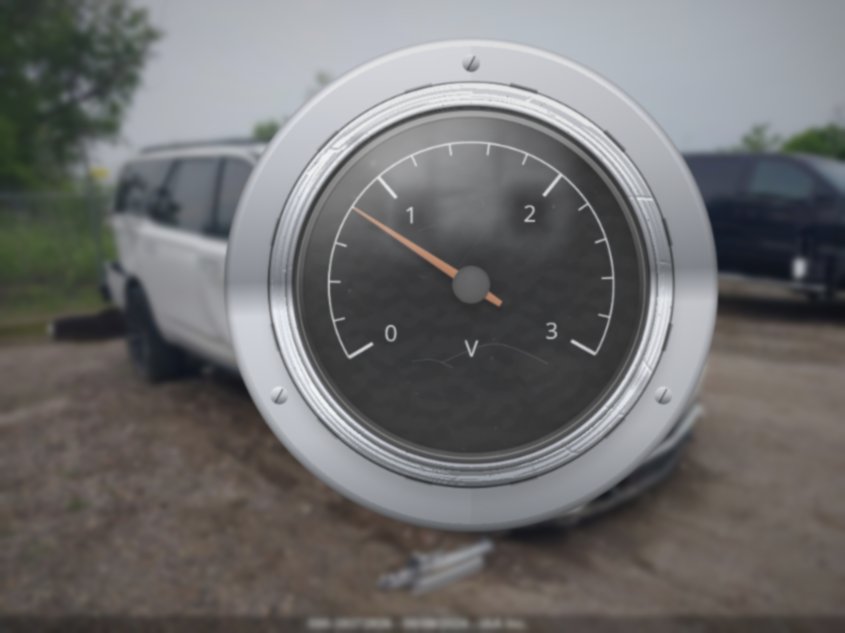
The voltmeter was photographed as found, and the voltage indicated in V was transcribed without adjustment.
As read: 0.8 V
